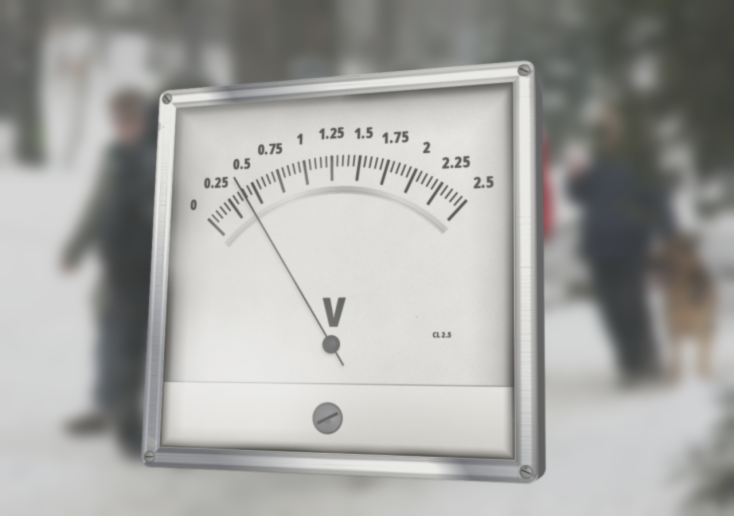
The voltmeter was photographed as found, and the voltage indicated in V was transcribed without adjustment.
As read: 0.4 V
